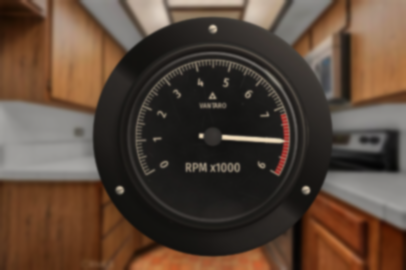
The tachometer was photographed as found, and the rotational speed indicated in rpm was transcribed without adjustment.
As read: 8000 rpm
